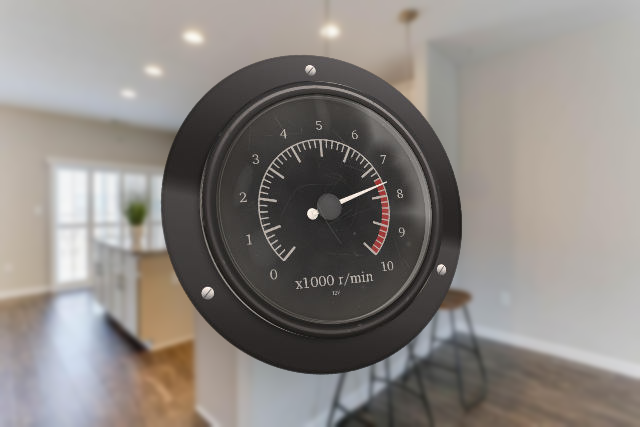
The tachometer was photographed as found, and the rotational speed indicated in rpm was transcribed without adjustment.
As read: 7600 rpm
